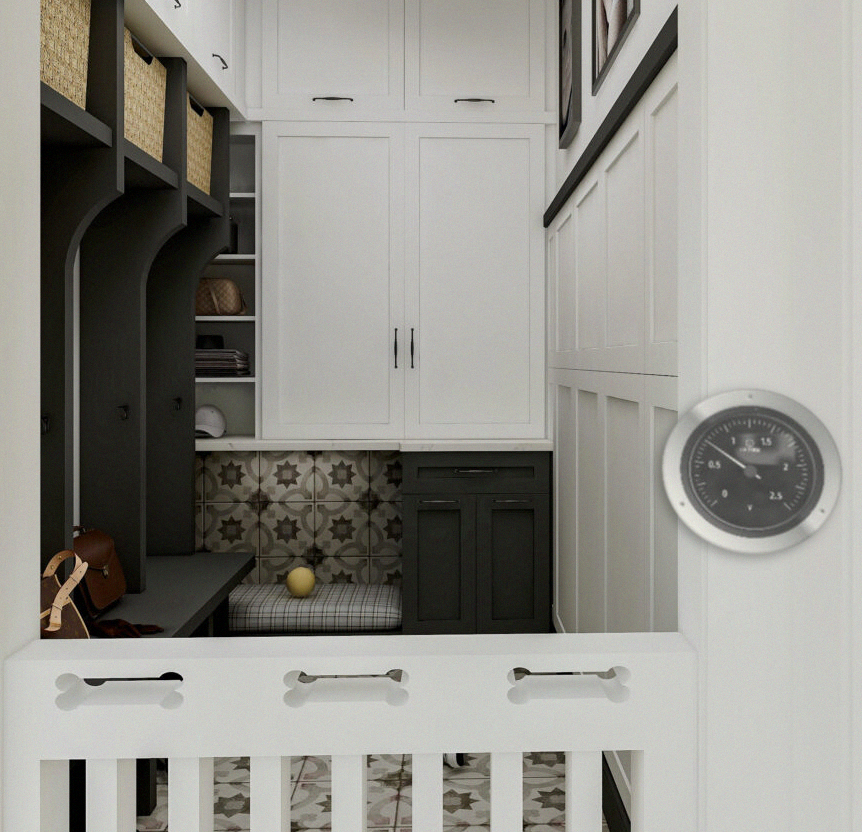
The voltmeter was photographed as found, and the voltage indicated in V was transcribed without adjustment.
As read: 0.75 V
